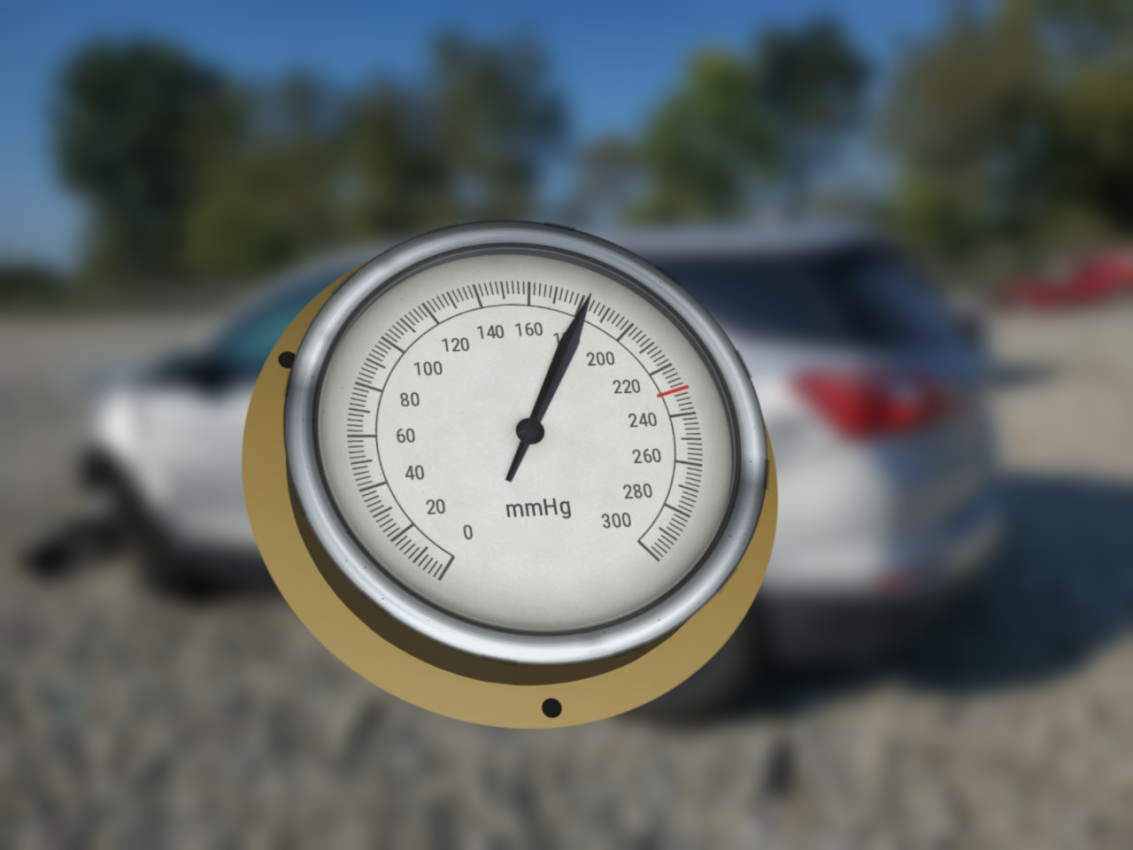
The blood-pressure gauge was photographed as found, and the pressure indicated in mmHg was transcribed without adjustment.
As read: 182 mmHg
